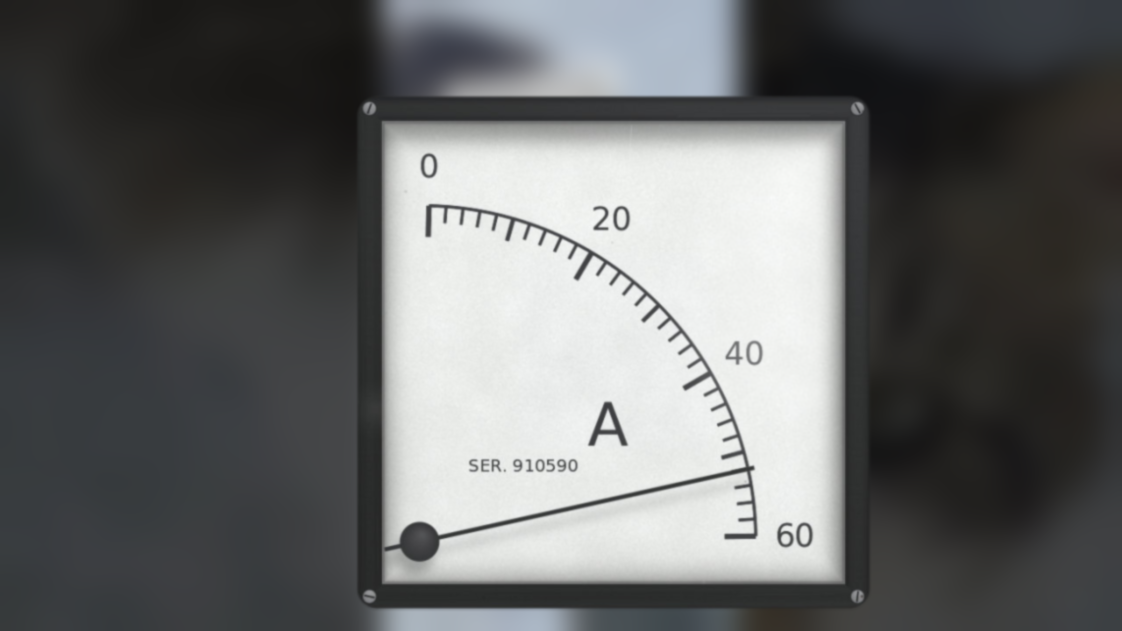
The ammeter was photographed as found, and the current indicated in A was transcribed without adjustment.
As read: 52 A
